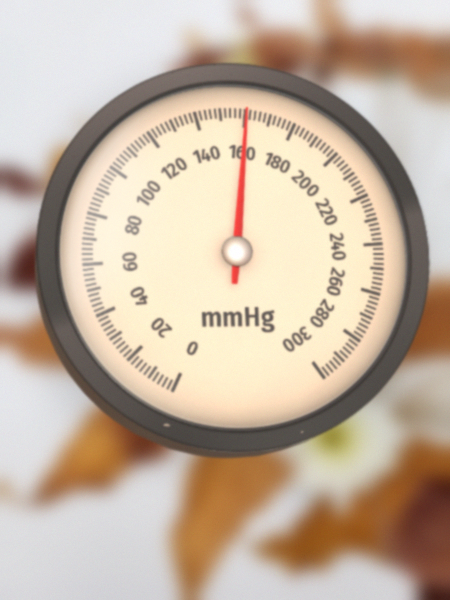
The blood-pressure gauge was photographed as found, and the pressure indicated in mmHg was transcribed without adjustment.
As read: 160 mmHg
